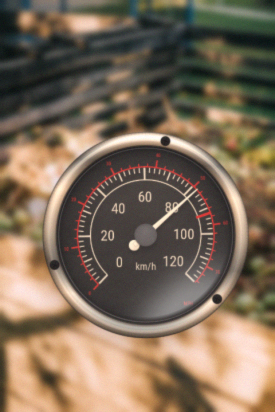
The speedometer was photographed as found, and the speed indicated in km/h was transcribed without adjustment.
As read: 82 km/h
